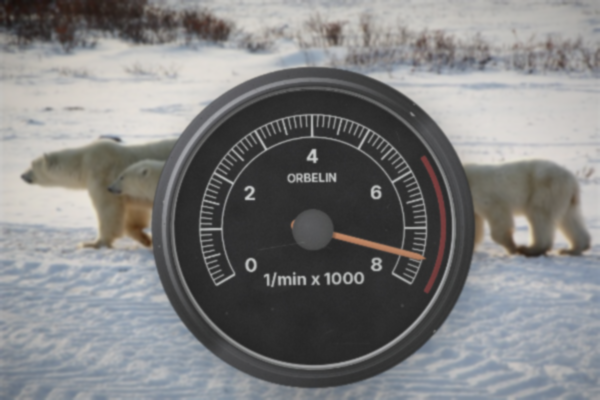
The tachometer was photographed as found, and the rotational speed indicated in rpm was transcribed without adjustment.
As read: 7500 rpm
